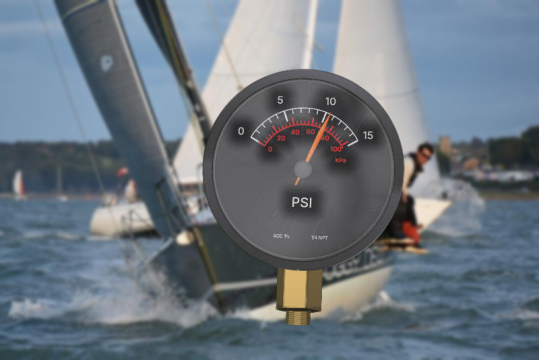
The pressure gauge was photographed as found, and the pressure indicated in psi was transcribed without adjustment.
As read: 10.5 psi
